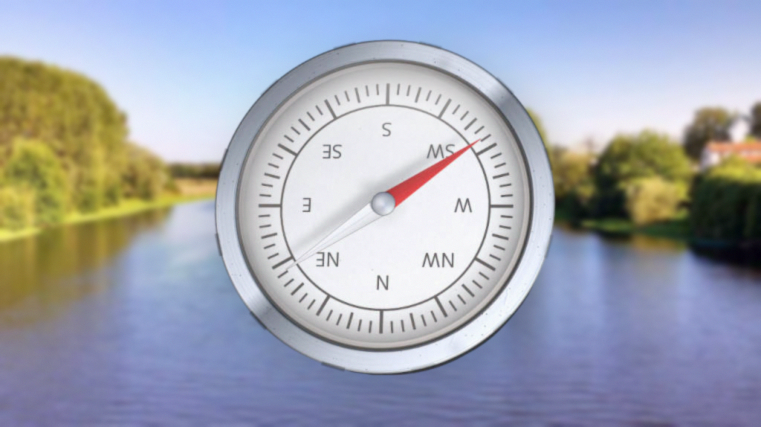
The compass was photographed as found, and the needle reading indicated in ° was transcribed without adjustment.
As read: 235 °
